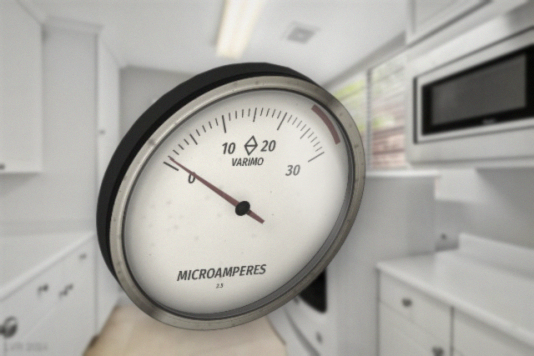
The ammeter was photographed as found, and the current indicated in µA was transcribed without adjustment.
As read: 1 µA
